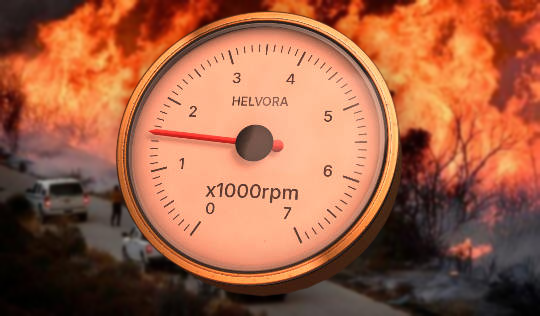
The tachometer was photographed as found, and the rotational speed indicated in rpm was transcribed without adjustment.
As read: 1500 rpm
